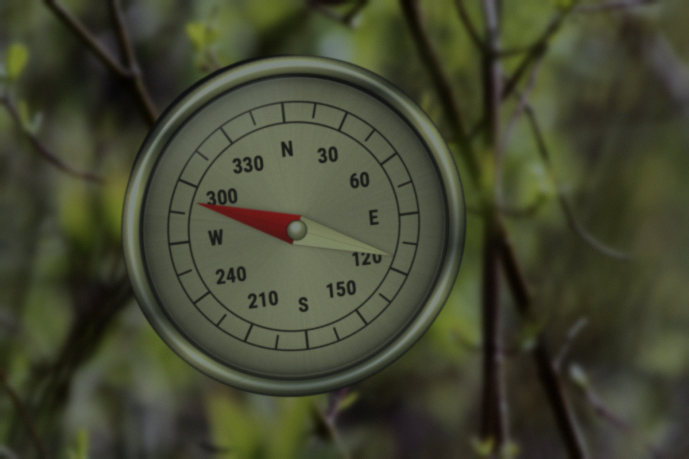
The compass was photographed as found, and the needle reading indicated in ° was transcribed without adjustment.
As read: 292.5 °
